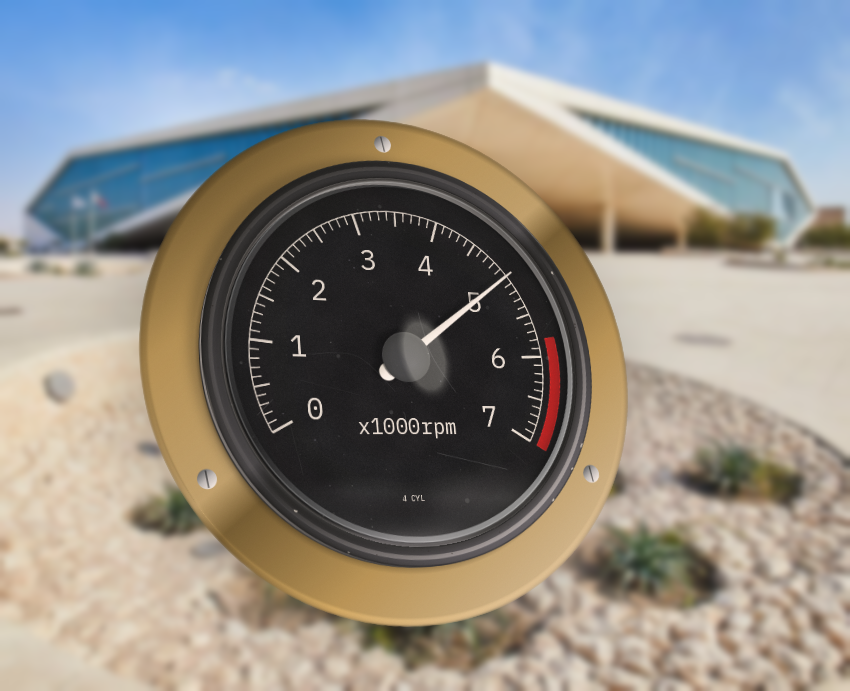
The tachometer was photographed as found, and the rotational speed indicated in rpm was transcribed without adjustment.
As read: 5000 rpm
